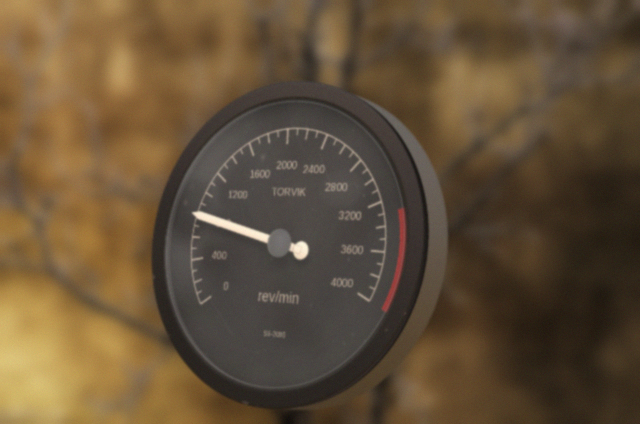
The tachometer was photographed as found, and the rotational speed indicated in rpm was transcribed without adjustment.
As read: 800 rpm
